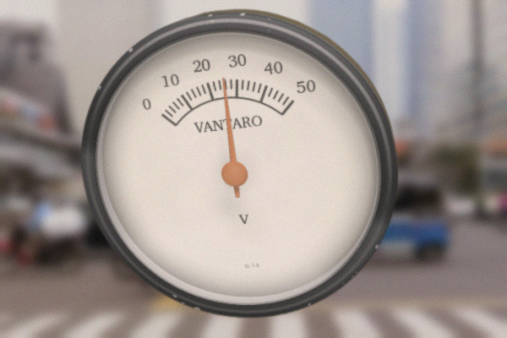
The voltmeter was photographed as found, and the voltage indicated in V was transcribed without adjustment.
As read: 26 V
